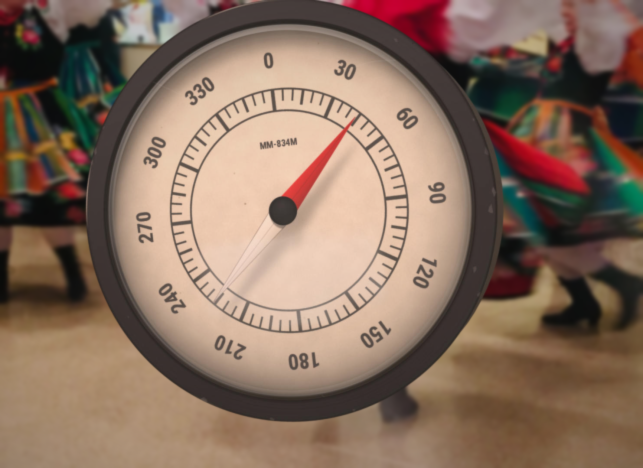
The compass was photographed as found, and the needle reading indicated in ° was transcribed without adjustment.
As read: 45 °
